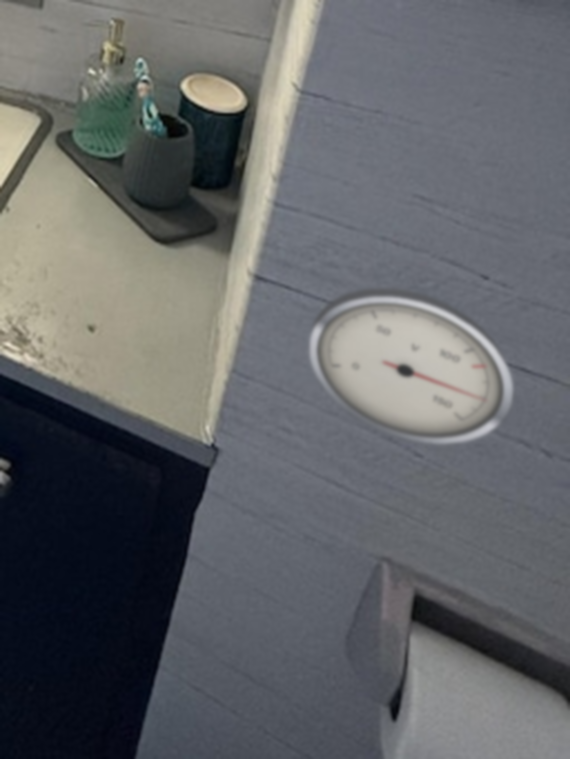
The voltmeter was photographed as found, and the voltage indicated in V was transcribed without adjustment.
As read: 130 V
